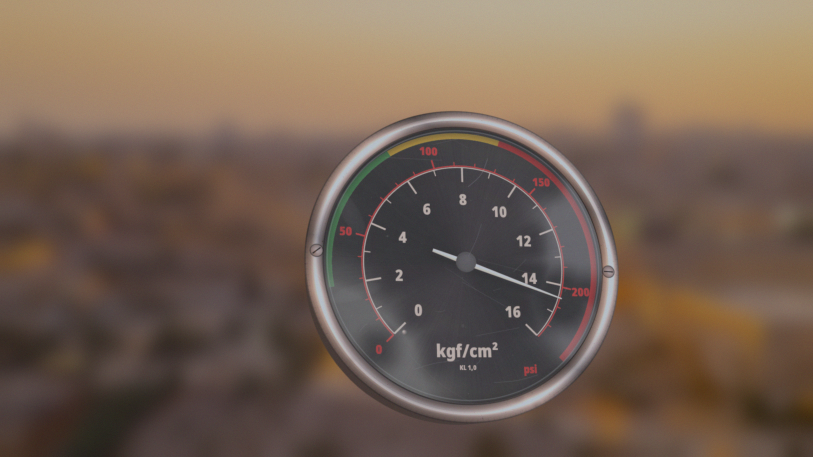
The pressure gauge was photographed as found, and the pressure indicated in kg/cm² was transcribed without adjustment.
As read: 14.5 kg/cm²
